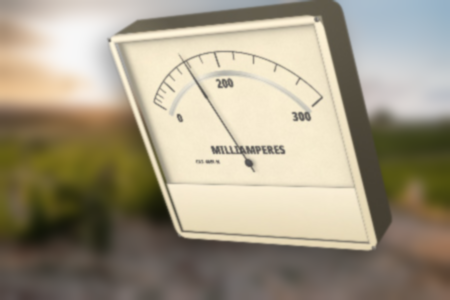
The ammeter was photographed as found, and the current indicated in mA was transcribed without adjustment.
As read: 160 mA
